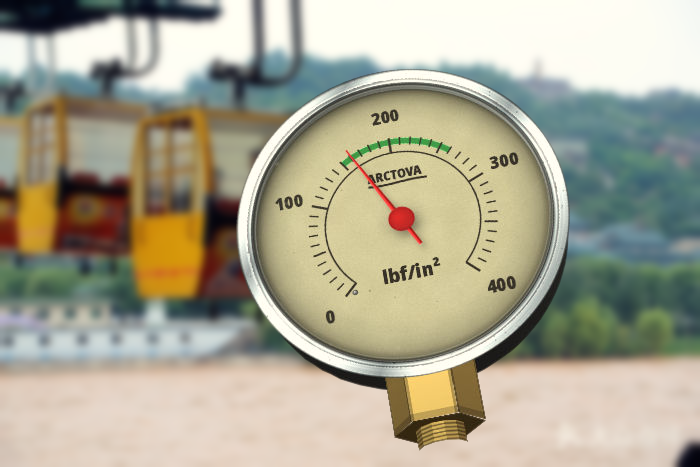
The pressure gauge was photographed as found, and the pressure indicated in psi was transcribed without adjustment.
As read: 160 psi
